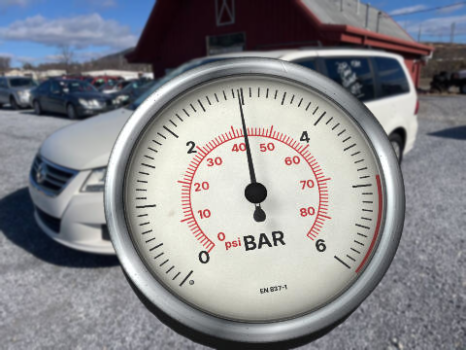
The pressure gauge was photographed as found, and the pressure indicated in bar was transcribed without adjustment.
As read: 2.95 bar
